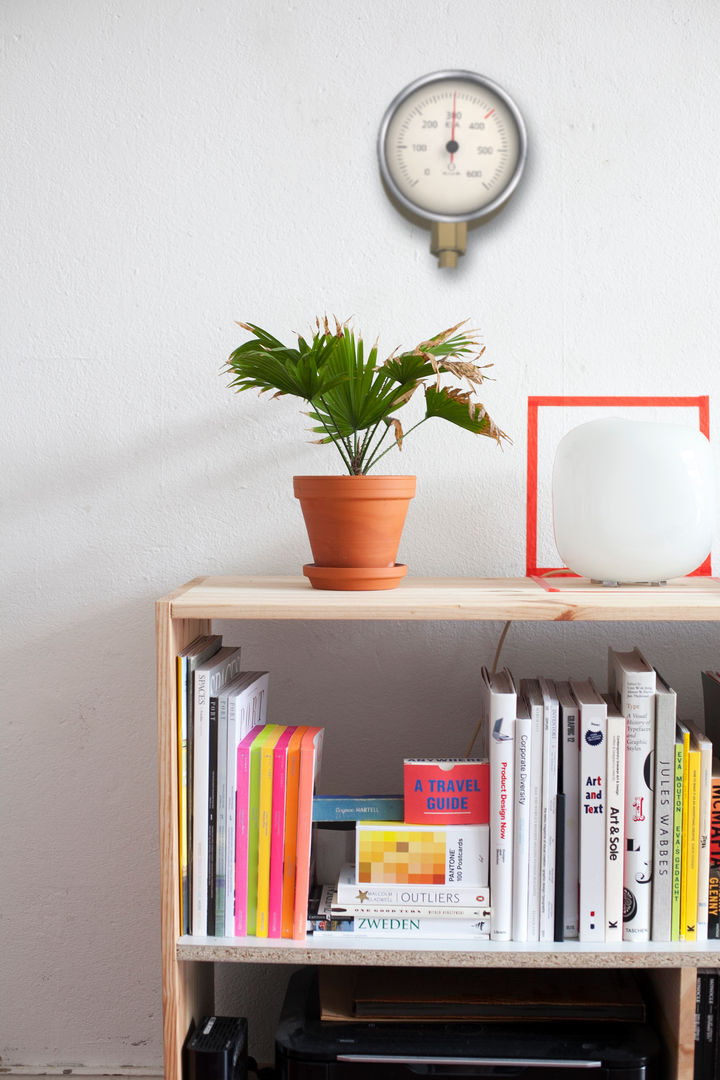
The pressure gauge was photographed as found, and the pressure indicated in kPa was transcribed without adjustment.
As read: 300 kPa
